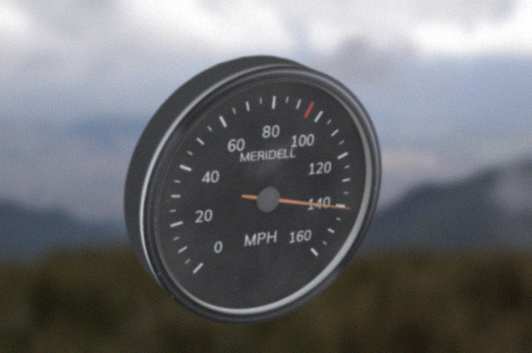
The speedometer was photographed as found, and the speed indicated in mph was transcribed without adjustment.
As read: 140 mph
